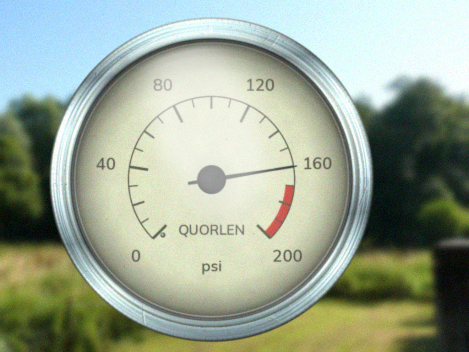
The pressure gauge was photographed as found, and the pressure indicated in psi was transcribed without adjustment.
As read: 160 psi
